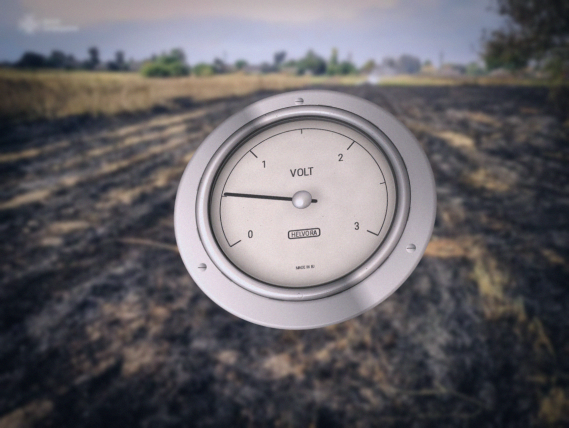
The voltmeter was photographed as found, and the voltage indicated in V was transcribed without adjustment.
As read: 0.5 V
